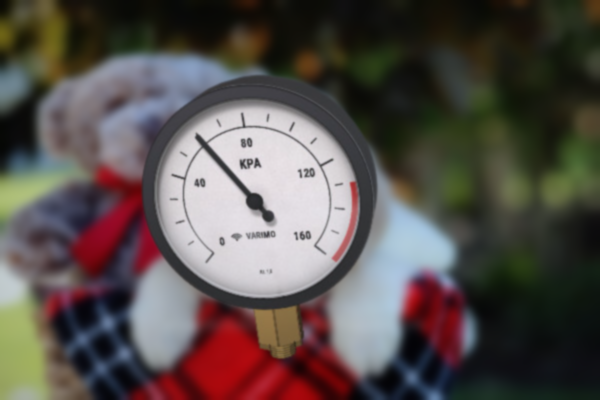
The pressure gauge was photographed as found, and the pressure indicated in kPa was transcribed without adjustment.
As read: 60 kPa
